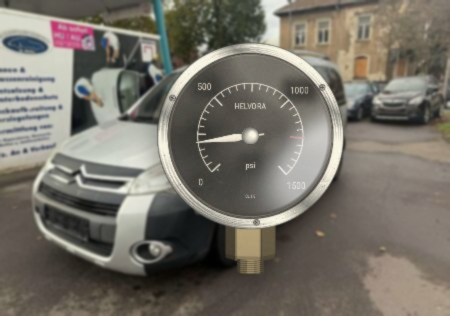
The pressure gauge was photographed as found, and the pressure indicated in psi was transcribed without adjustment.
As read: 200 psi
